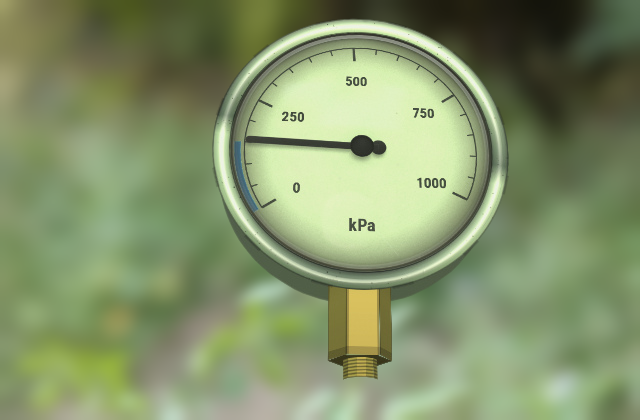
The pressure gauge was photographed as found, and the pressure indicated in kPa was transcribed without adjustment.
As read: 150 kPa
